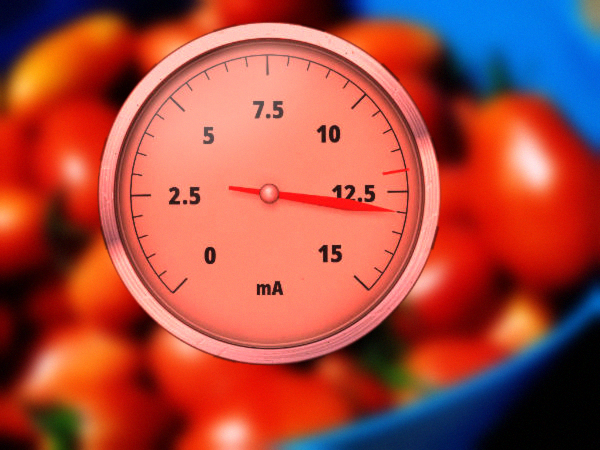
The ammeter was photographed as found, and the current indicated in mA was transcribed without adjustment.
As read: 13 mA
